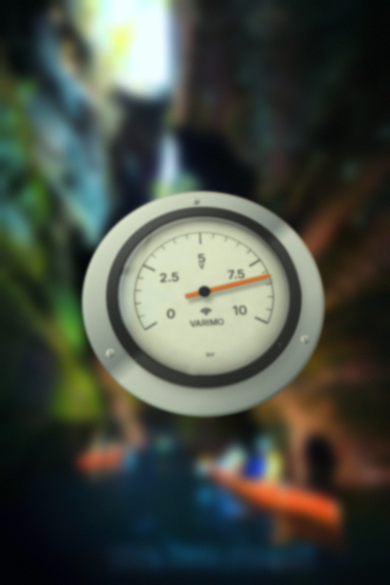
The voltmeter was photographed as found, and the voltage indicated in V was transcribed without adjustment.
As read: 8.25 V
